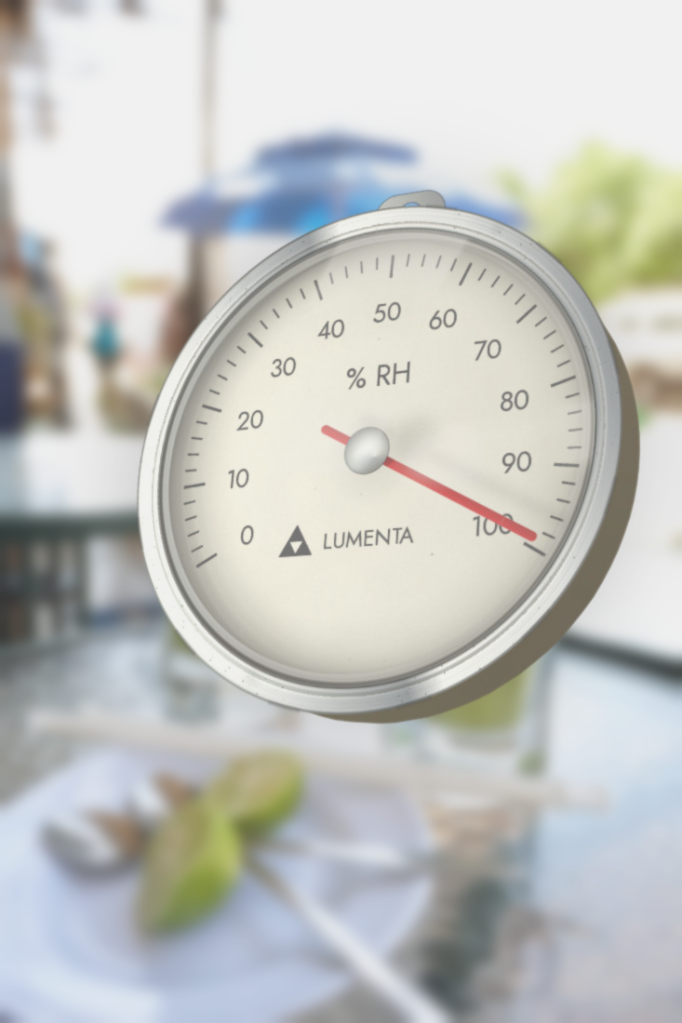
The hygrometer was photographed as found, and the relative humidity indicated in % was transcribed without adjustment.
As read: 99 %
